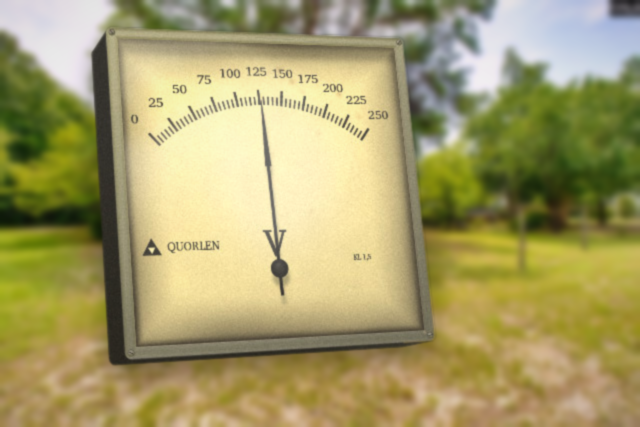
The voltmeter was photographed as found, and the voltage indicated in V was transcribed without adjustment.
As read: 125 V
